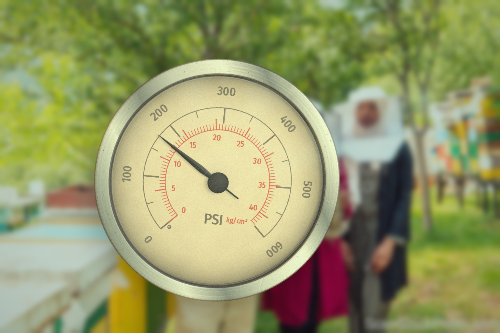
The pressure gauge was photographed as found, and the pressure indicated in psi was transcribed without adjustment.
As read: 175 psi
